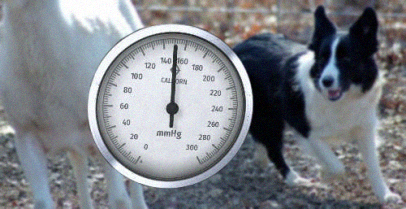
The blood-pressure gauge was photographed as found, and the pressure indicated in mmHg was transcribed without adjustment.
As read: 150 mmHg
